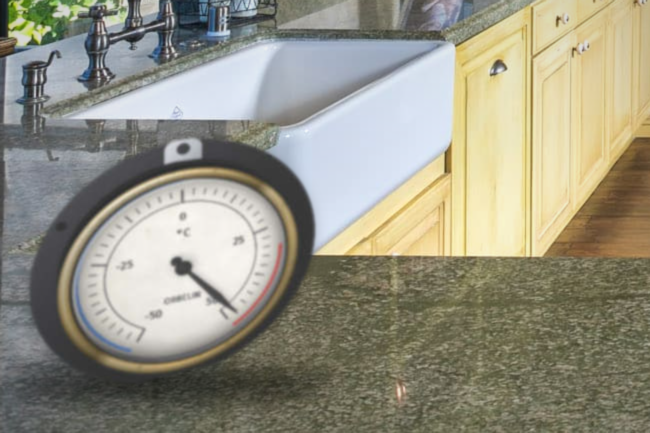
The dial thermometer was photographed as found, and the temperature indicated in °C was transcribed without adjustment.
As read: 47.5 °C
